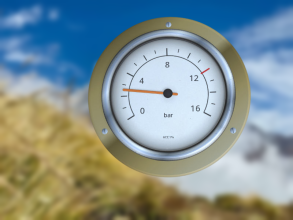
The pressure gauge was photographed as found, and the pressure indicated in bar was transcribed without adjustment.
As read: 2.5 bar
